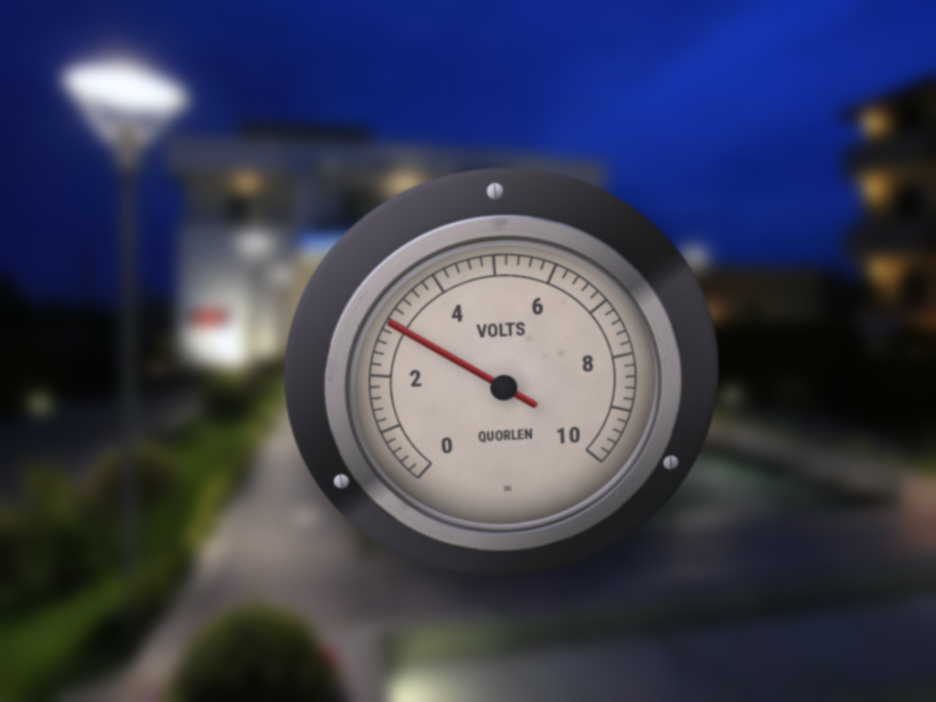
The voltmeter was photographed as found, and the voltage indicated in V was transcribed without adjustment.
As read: 3 V
